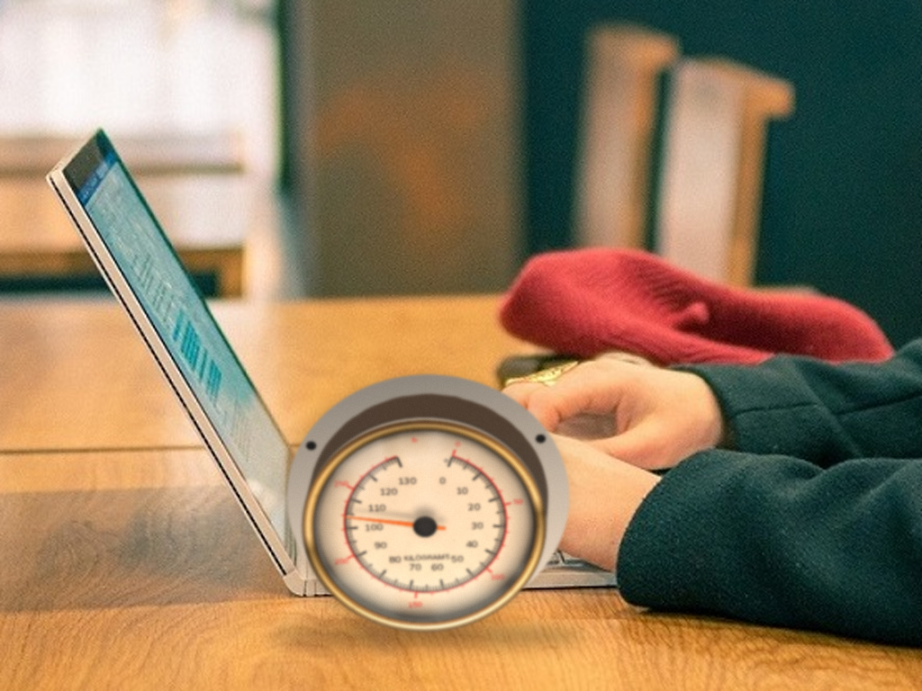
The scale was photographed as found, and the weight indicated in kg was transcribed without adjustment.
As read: 105 kg
